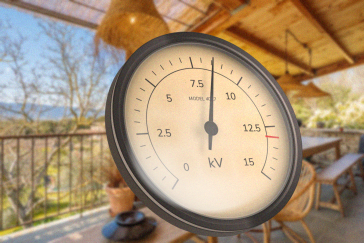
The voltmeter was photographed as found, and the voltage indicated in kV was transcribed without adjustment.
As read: 8.5 kV
